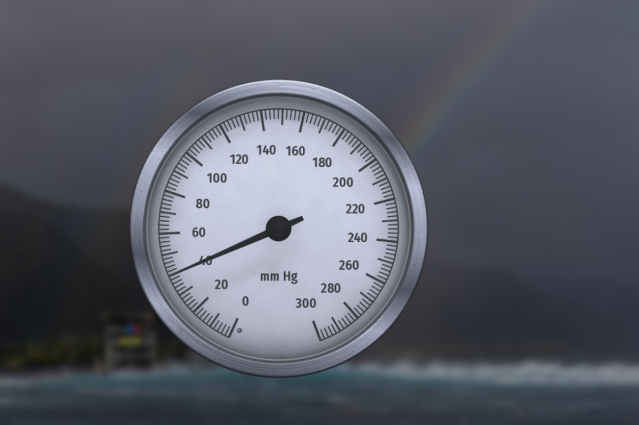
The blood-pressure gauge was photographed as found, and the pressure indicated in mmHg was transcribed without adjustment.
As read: 40 mmHg
